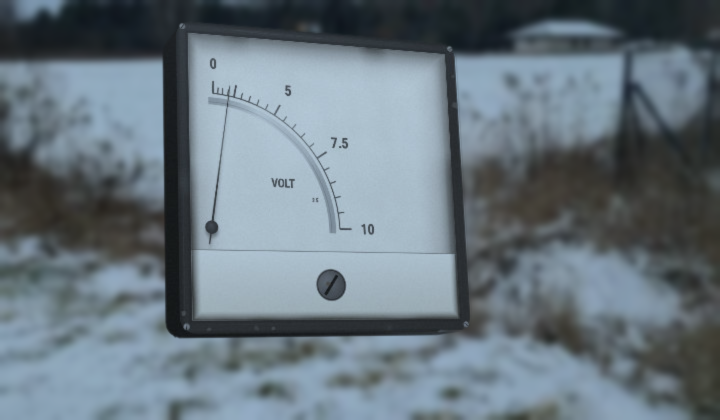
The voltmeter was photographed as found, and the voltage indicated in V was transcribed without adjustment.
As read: 2 V
